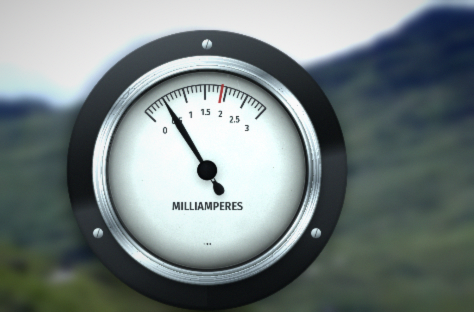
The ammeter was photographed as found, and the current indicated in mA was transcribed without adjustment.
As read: 0.5 mA
